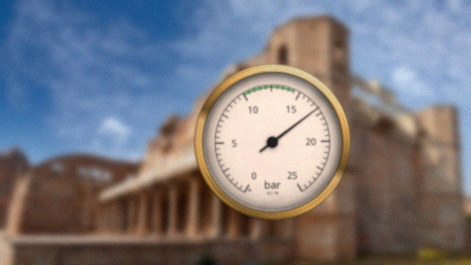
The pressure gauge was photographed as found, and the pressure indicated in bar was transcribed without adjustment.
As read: 17 bar
